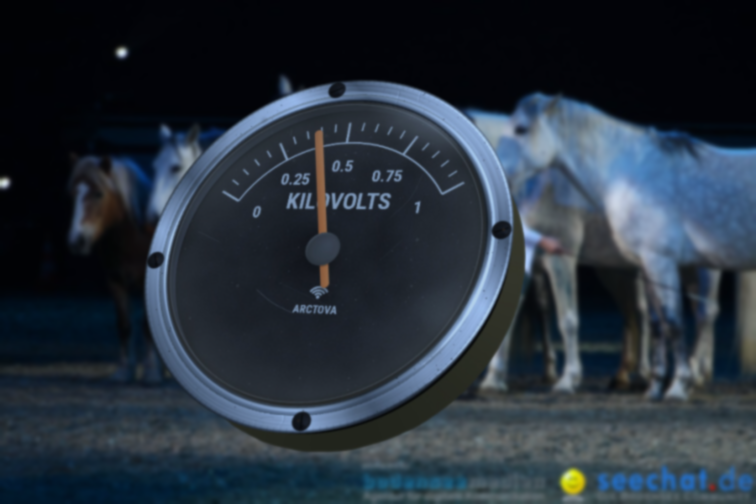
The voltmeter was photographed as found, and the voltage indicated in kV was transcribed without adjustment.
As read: 0.4 kV
